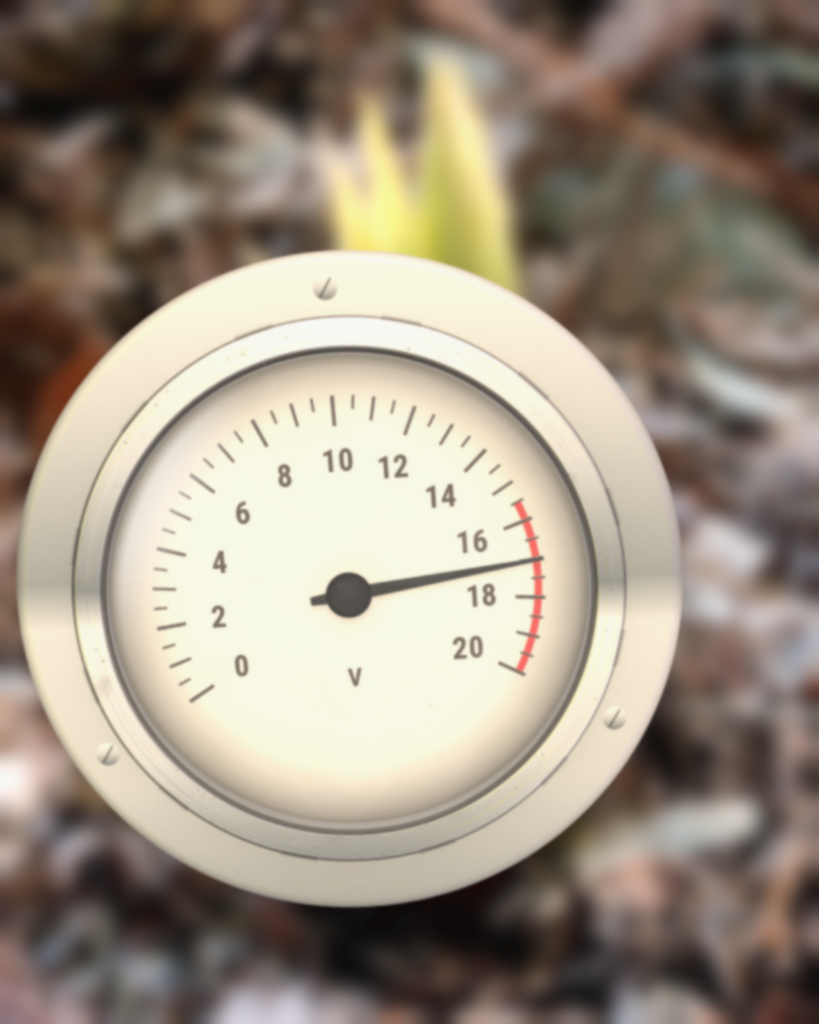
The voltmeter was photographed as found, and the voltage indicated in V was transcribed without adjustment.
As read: 17 V
